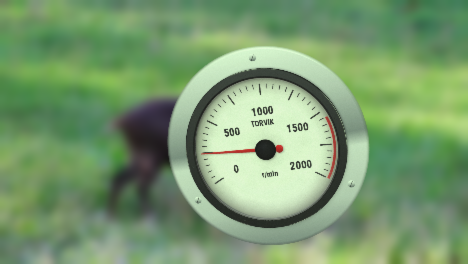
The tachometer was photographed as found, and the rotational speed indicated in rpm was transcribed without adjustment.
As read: 250 rpm
